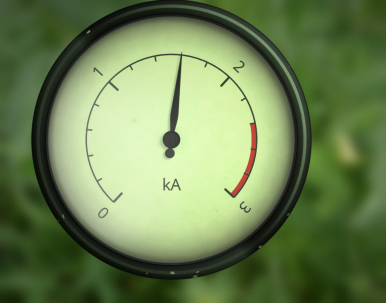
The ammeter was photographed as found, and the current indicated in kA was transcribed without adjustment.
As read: 1.6 kA
